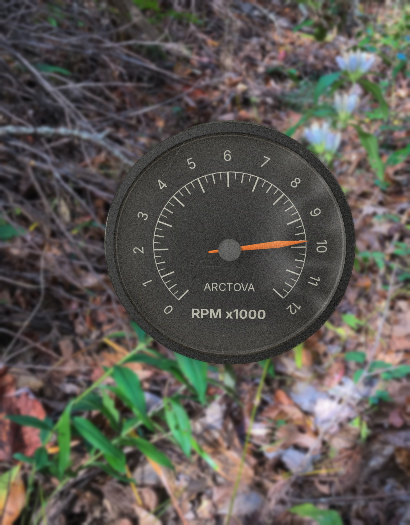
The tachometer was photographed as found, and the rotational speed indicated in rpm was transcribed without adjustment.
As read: 9750 rpm
